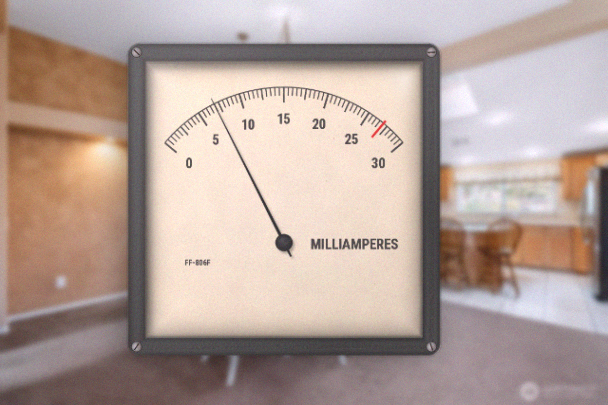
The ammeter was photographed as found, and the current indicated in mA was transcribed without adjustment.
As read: 7 mA
